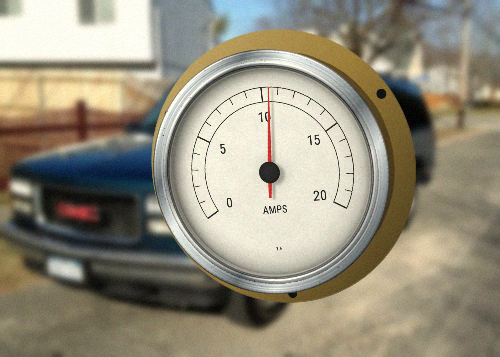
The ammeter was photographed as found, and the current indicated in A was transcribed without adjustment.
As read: 10.5 A
